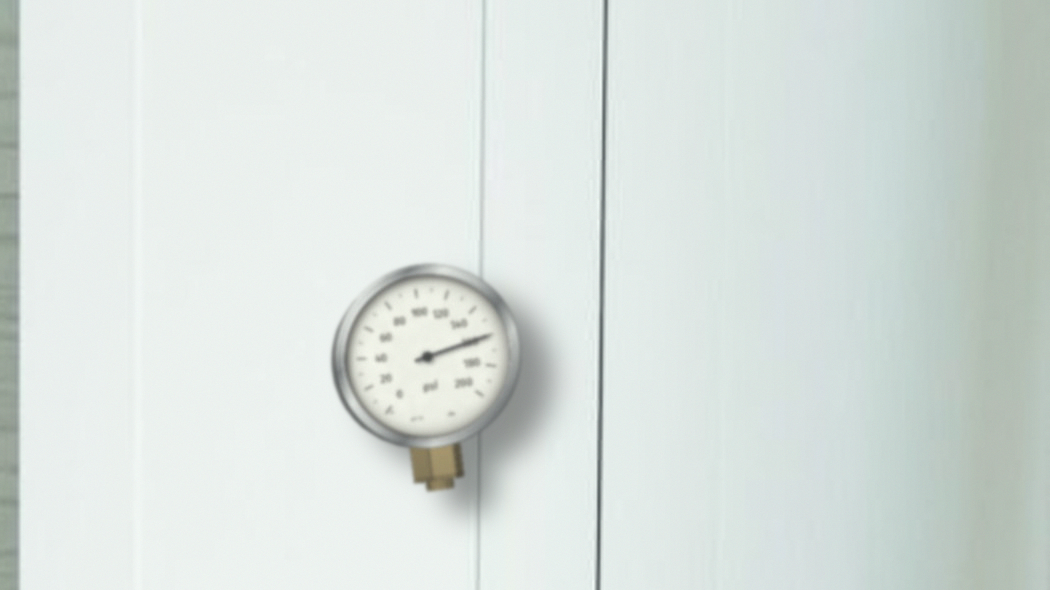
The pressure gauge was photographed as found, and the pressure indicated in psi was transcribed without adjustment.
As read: 160 psi
